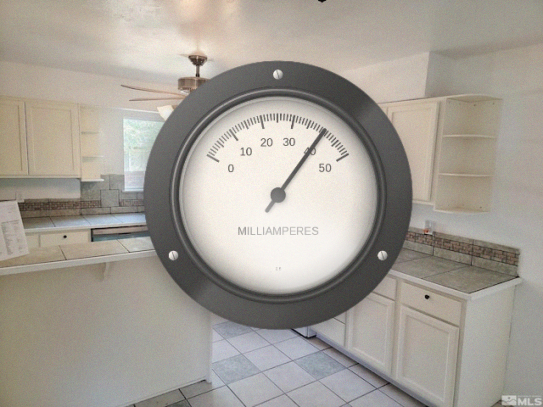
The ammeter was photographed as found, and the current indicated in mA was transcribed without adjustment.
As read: 40 mA
